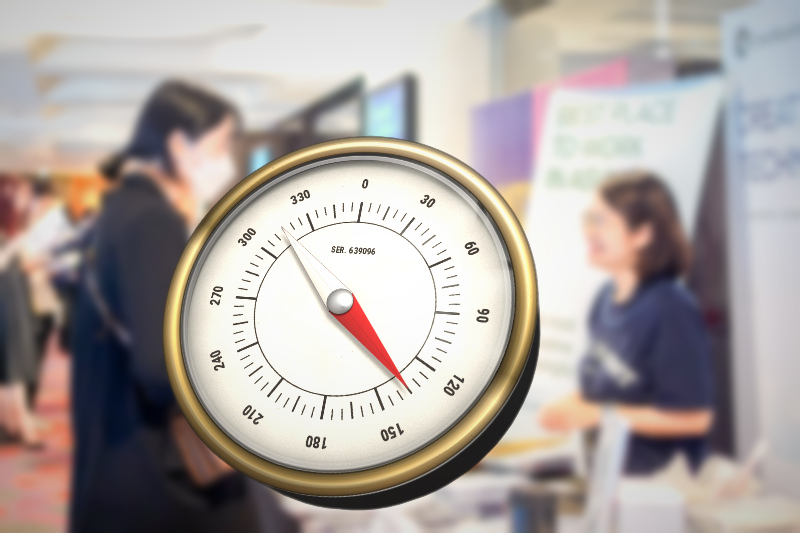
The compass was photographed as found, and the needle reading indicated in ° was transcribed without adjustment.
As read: 135 °
